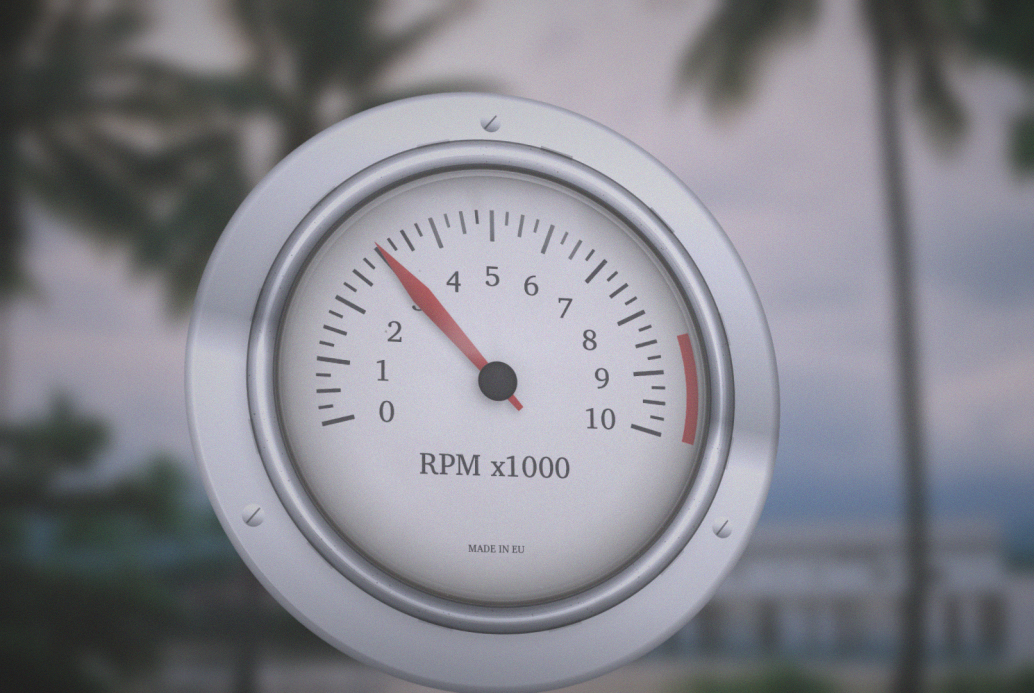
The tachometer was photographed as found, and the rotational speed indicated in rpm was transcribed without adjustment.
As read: 3000 rpm
